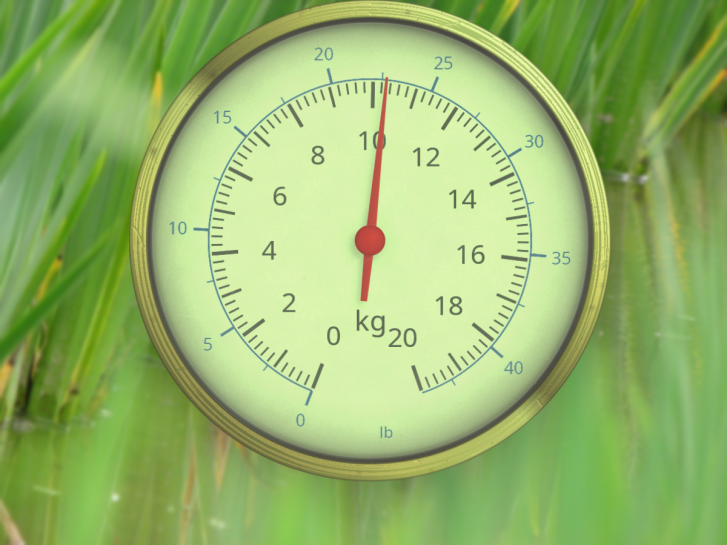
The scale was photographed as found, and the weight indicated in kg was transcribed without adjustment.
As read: 10.3 kg
